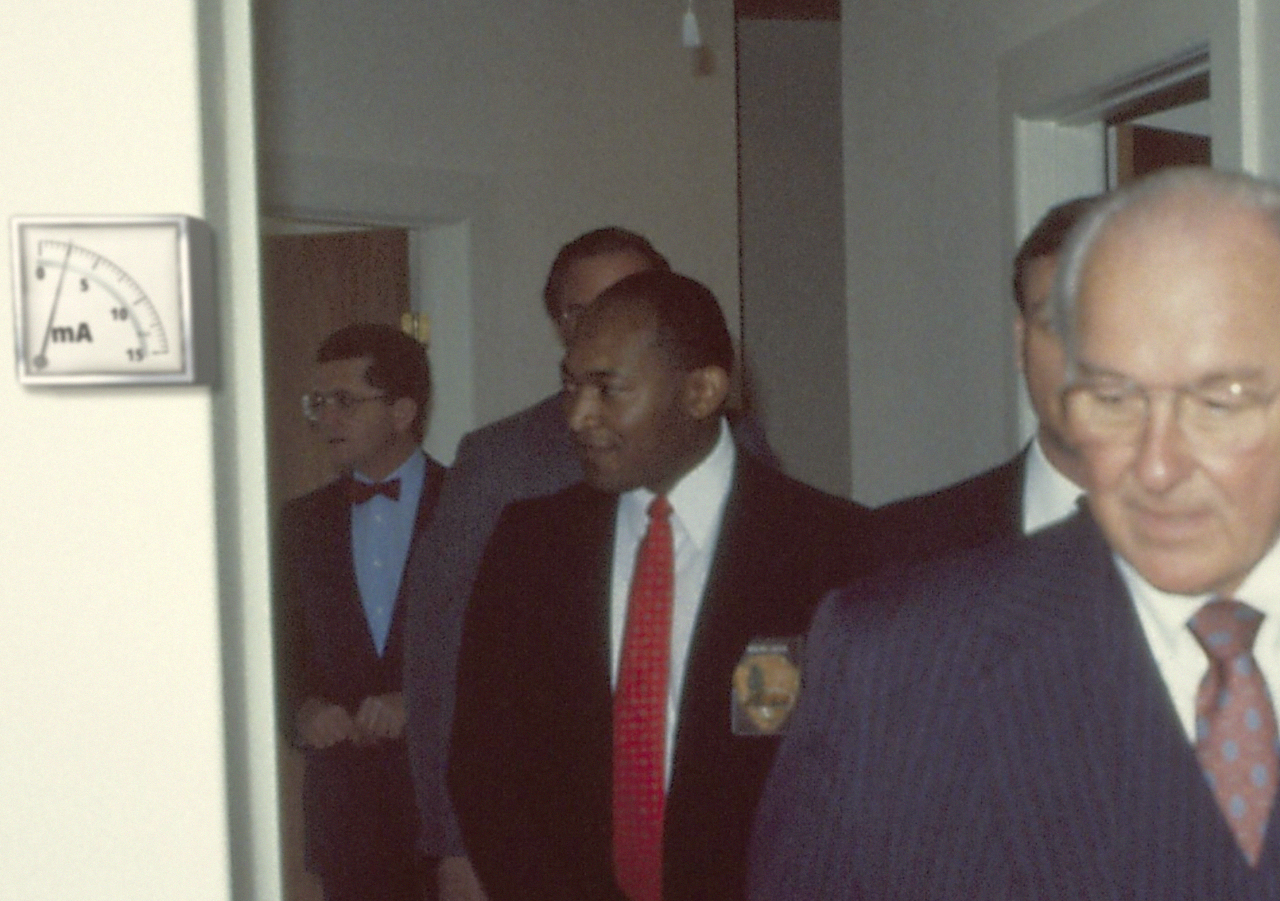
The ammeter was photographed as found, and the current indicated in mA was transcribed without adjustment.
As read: 2.5 mA
